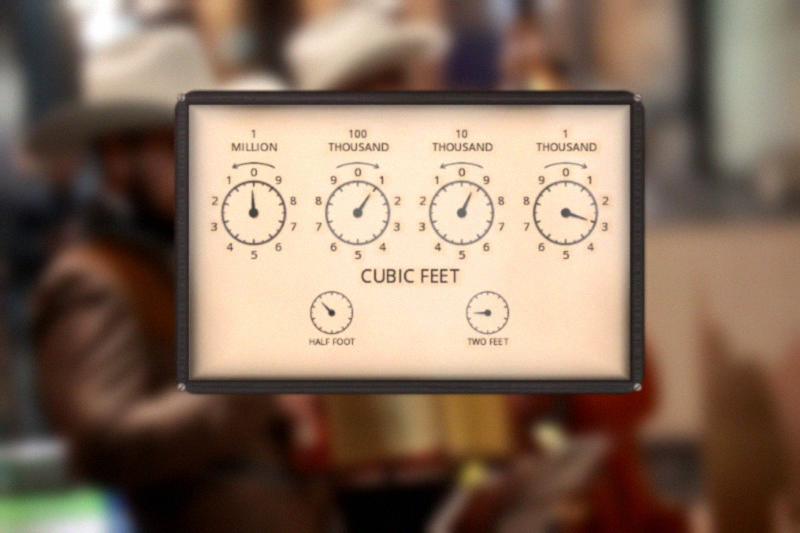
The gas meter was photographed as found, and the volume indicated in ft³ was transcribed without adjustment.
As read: 9300 ft³
